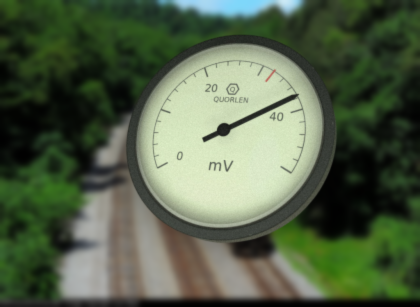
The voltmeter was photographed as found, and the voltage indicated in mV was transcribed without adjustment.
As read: 38 mV
